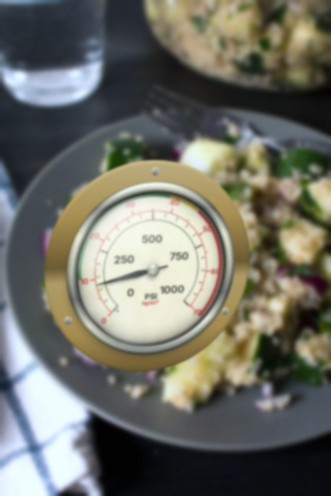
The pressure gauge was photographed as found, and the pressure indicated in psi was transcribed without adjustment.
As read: 125 psi
